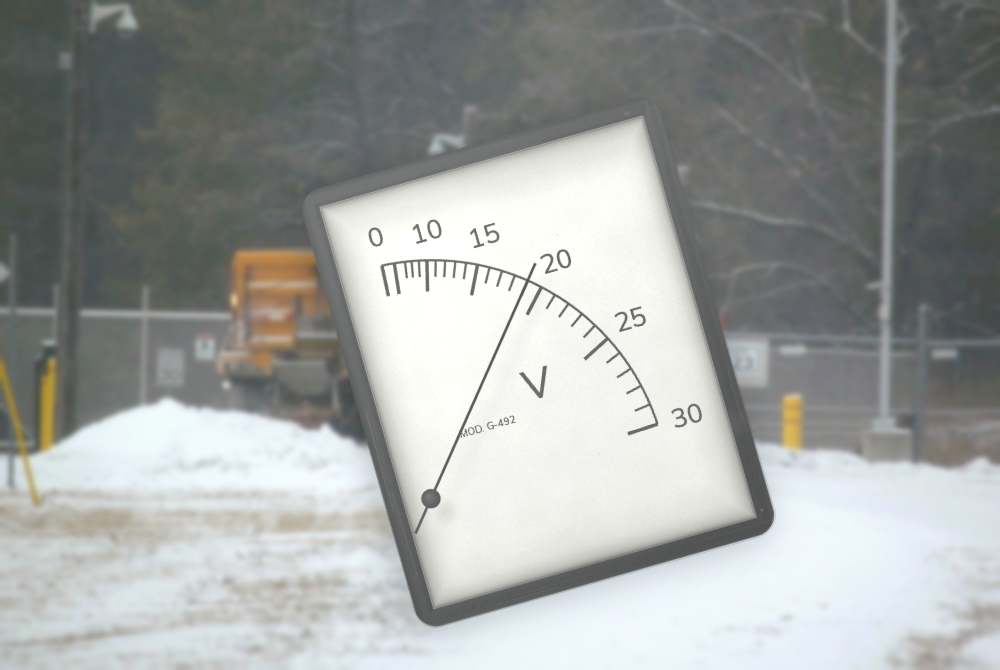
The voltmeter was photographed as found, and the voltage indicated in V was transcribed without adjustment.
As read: 19 V
